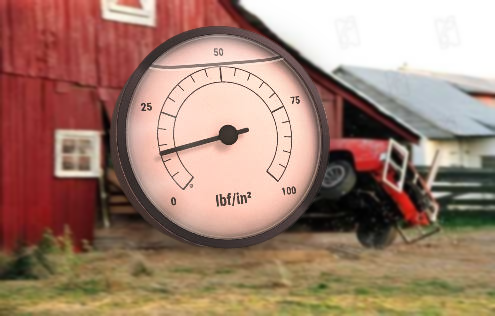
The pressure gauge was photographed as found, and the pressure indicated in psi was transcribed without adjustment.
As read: 12.5 psi
